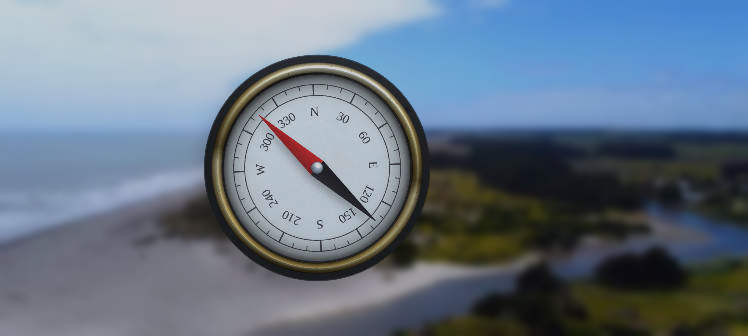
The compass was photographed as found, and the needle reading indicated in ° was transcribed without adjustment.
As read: 315 °
